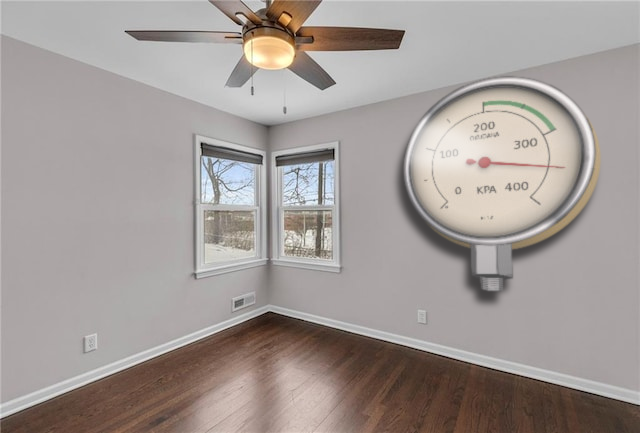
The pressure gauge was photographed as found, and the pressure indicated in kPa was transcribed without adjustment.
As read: 350 kPa
